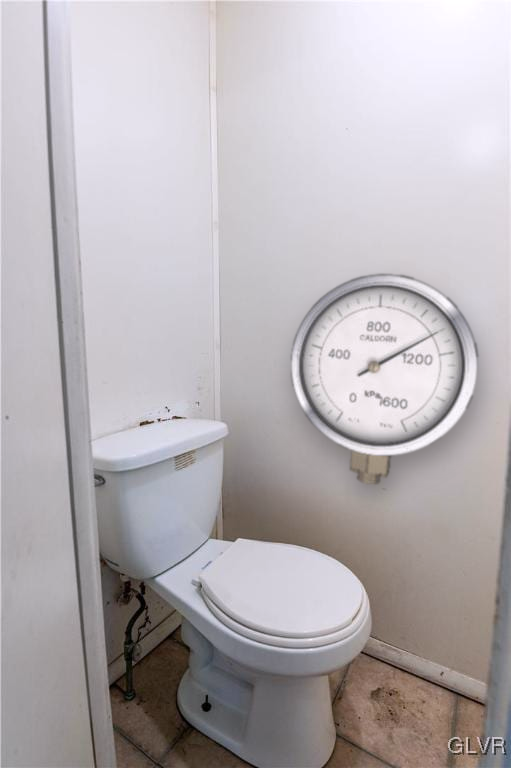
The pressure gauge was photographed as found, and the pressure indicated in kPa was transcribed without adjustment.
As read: 1100 kPa
